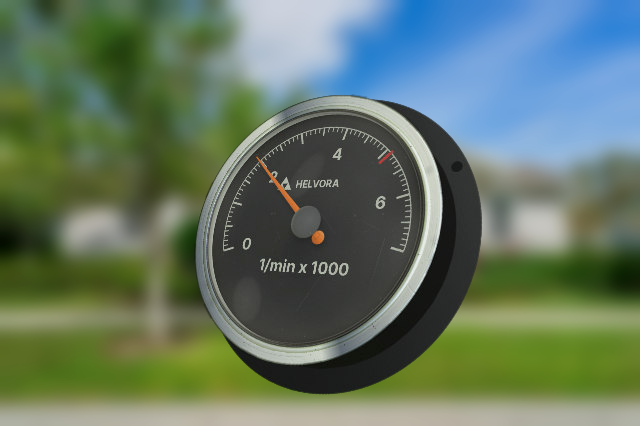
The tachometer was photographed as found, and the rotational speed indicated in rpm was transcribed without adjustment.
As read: 2000 rpm
